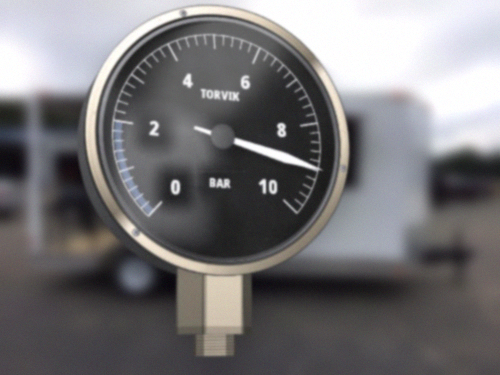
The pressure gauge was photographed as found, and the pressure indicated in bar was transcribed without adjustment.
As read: 9 bar
